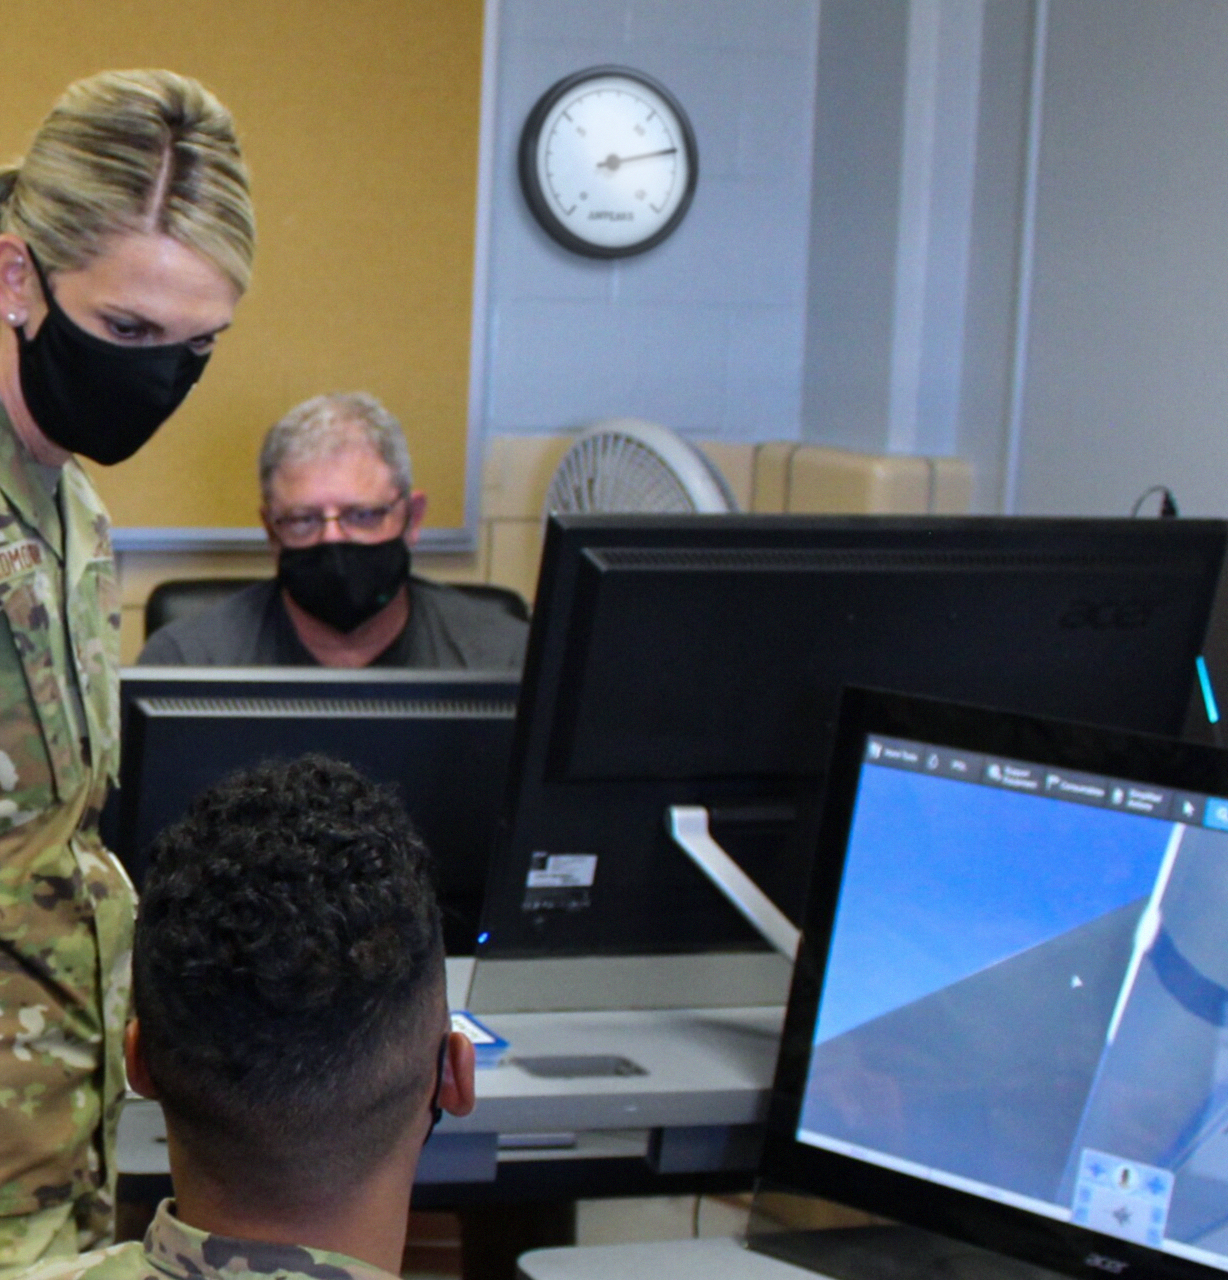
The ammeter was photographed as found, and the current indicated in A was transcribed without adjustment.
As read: 12 A
